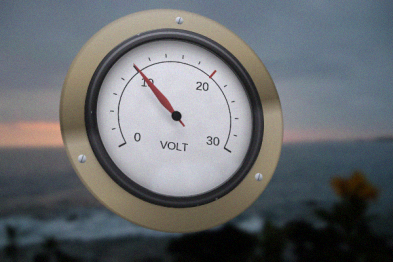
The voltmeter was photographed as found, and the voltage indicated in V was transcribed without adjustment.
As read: 10 V
